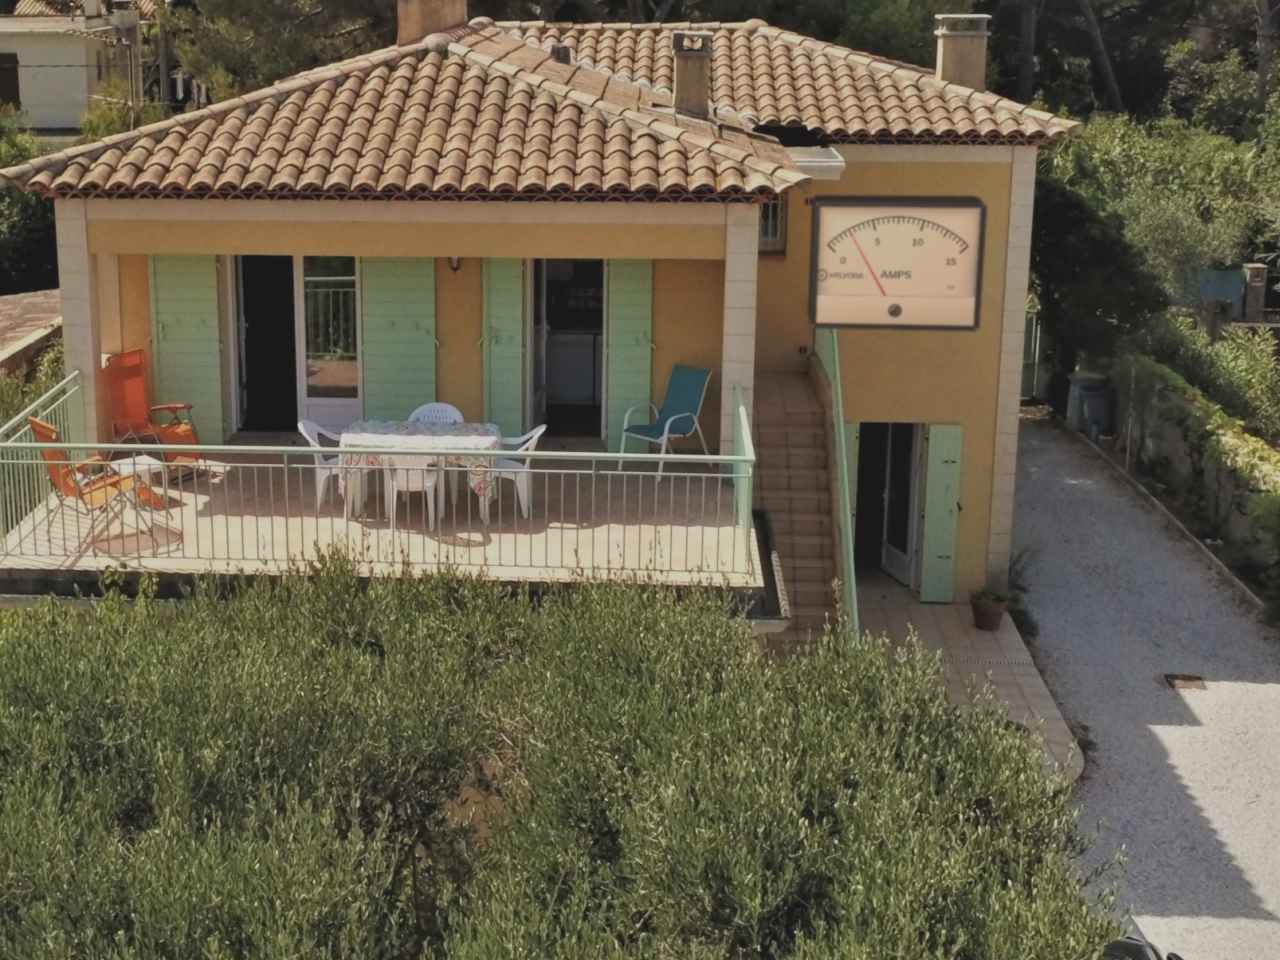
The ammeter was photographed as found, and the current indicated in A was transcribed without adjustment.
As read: 2.5 A
